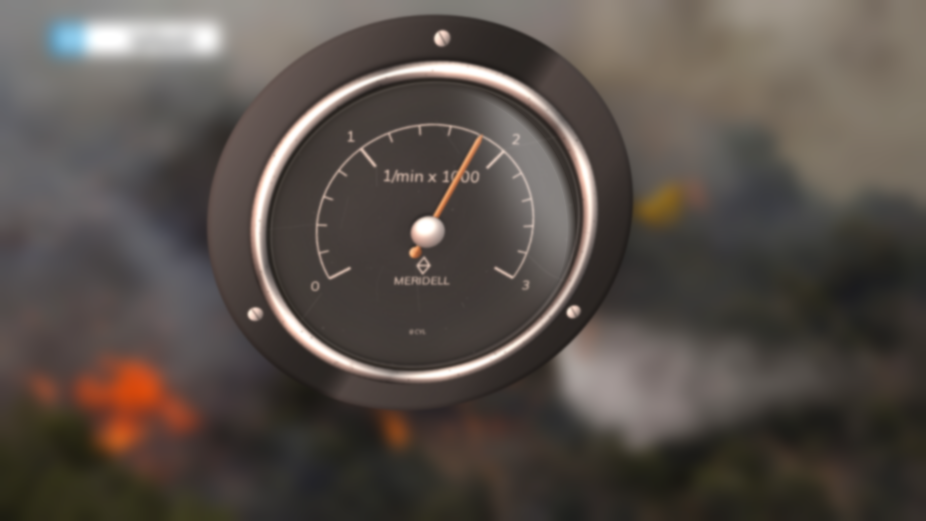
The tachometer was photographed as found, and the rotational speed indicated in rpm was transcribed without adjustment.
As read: 1800 rpm
